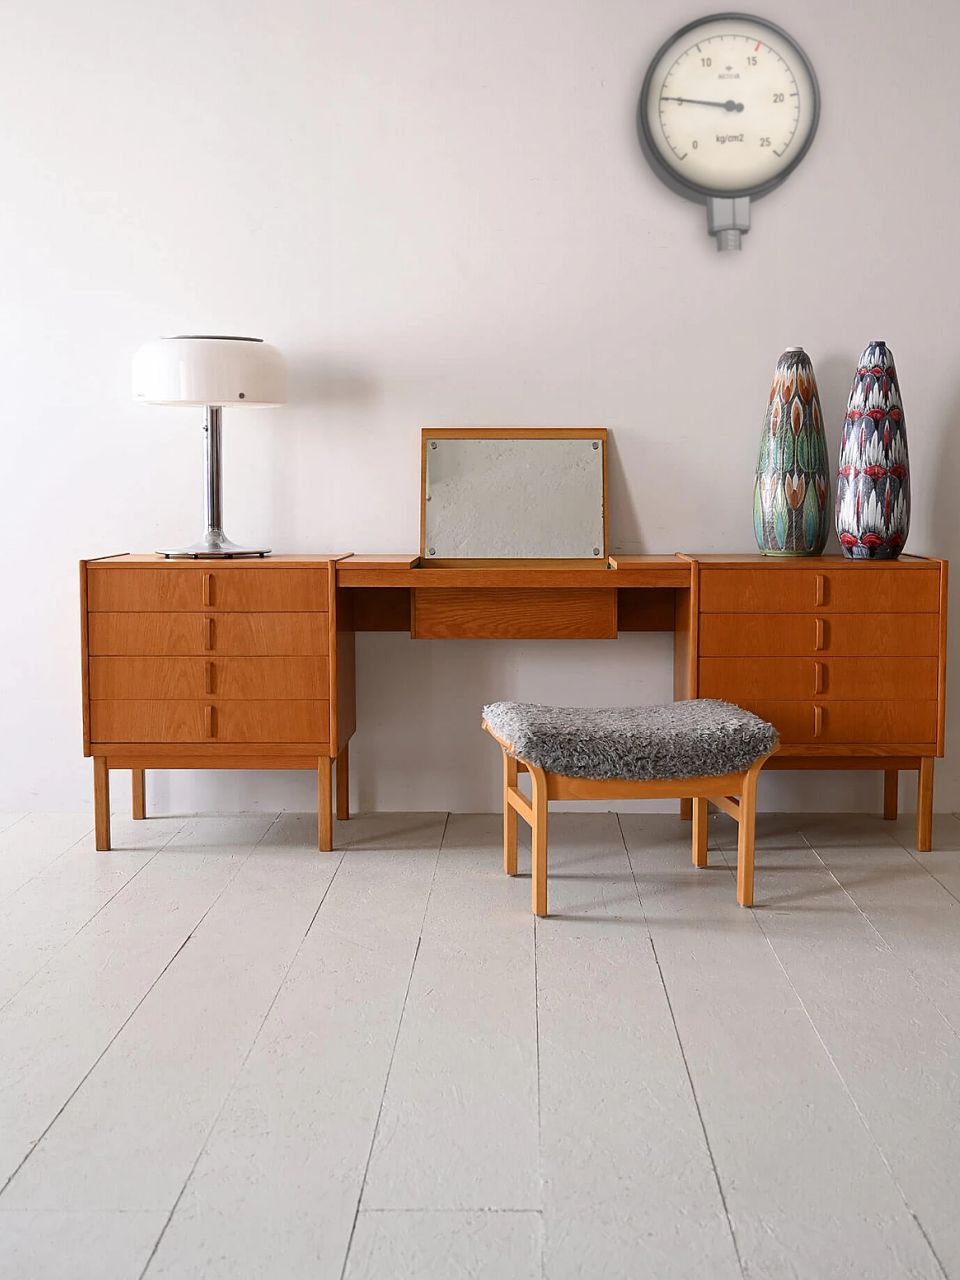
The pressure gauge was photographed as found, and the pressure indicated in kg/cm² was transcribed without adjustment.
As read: 5 kg/cm²
